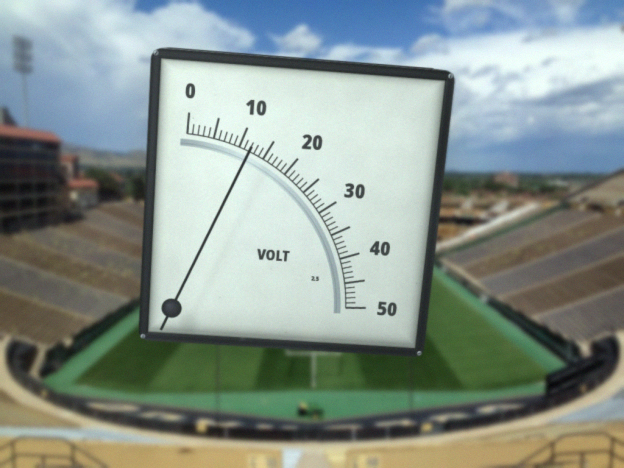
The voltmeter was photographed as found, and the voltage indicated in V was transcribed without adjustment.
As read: 12 V
